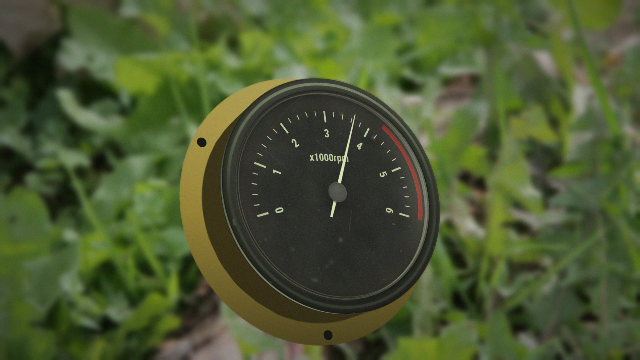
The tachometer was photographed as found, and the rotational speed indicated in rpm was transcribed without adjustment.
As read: 3600 rpm
